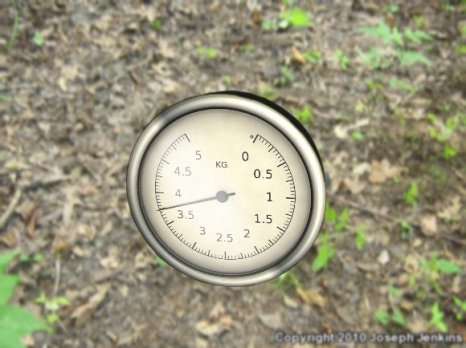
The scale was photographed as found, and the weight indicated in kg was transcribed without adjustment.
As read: 3.75 kg
